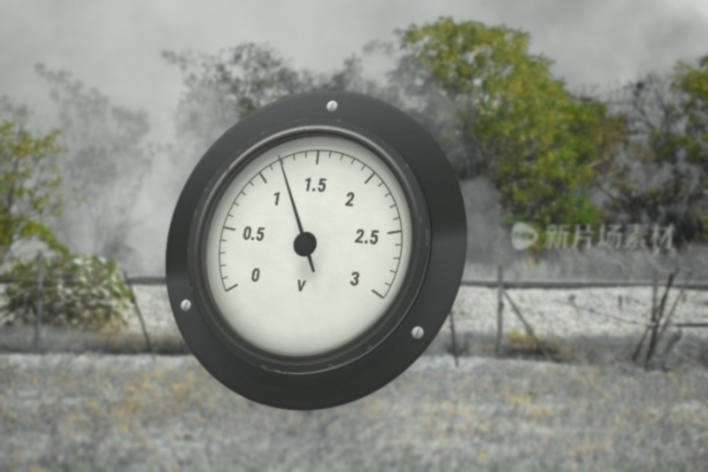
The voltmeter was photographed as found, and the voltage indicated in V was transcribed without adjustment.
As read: 1.2 V
